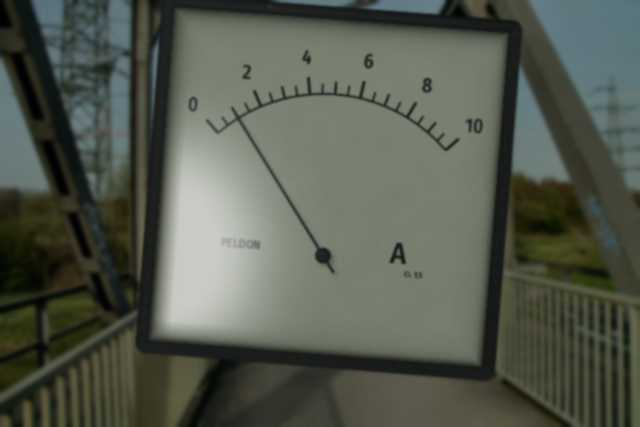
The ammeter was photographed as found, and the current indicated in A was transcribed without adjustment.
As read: 1 A
